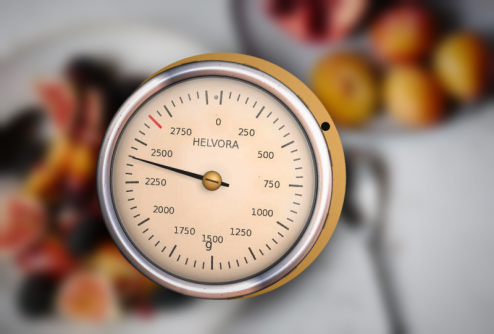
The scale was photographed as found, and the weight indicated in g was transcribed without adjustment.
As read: 2400 g
